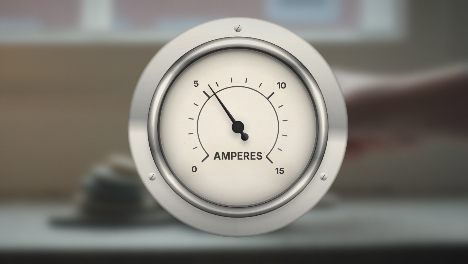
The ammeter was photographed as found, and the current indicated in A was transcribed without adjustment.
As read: 5.5 A
